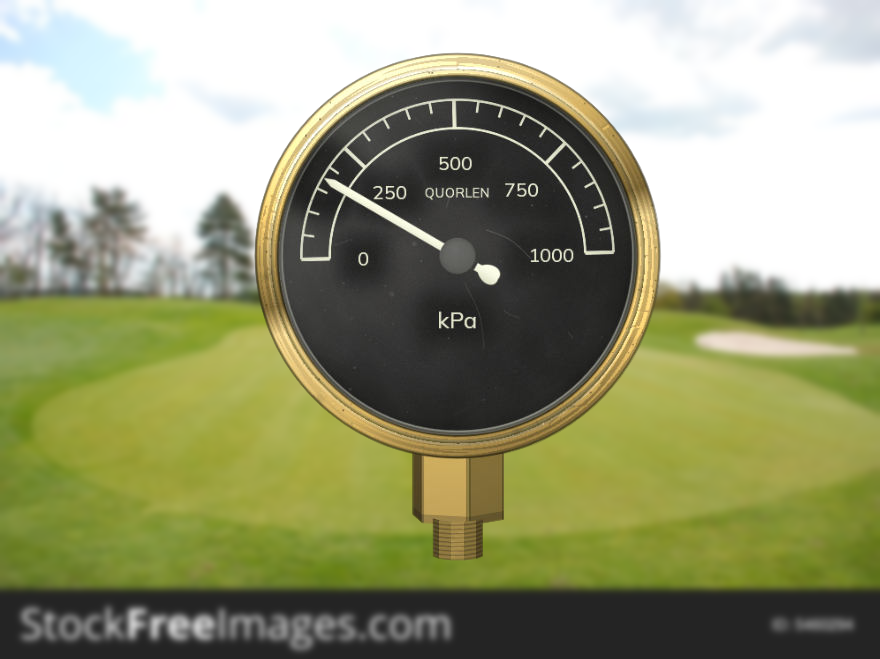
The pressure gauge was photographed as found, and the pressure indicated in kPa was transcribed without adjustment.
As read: 175 kPa
